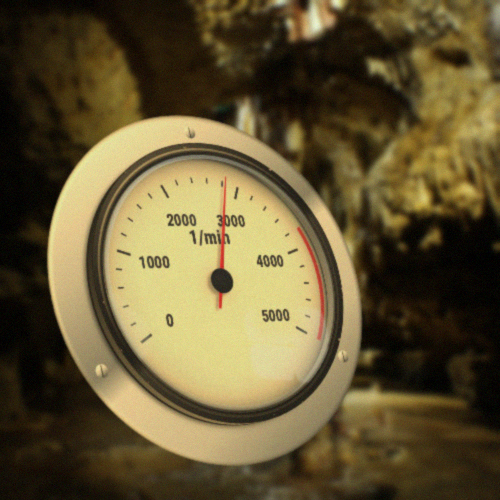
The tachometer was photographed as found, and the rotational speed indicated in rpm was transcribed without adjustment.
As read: 2800 rpm
